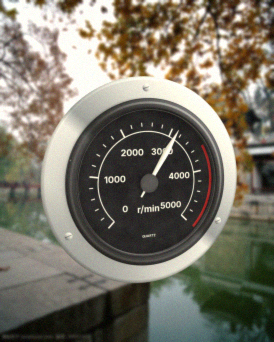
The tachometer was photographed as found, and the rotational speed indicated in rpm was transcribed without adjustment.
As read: 3100 rpm
